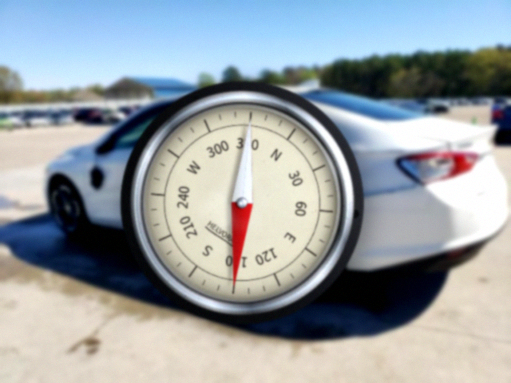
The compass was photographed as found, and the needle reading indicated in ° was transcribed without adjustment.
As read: 150 °
